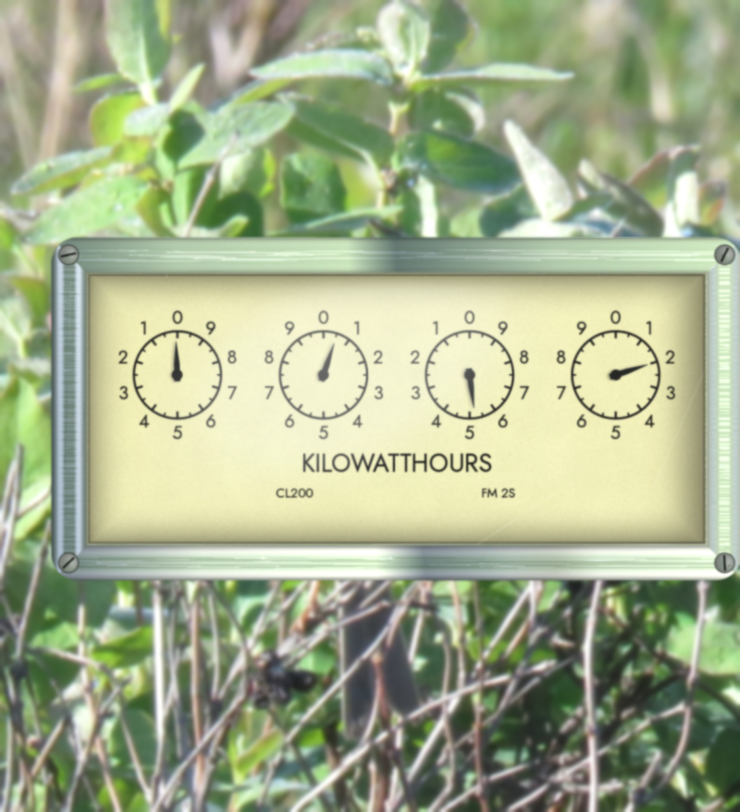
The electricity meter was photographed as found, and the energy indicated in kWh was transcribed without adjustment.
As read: 52 kWh
